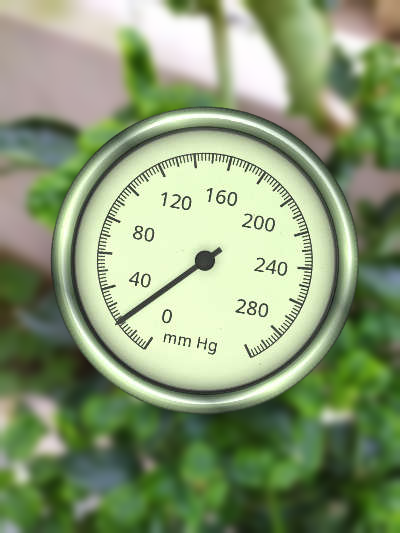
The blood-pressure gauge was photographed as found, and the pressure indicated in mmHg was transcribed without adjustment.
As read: 20 mmHg
